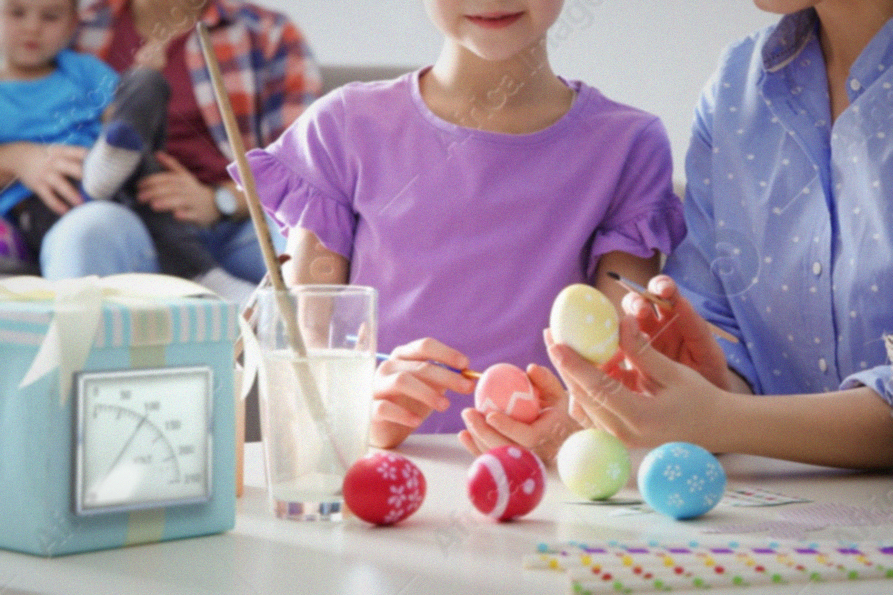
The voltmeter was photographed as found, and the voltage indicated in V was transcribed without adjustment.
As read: 100 V
